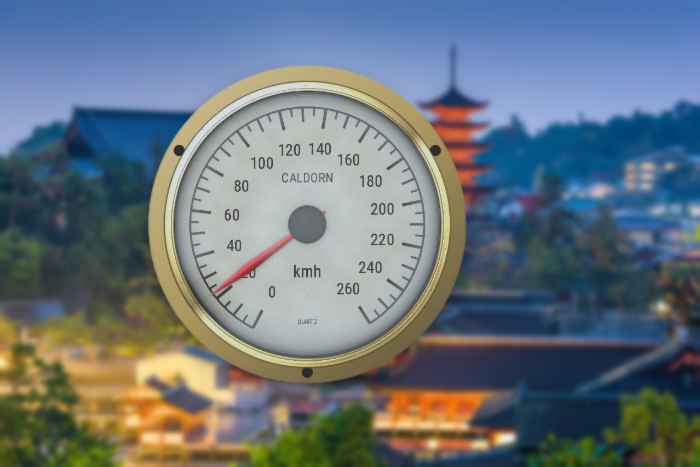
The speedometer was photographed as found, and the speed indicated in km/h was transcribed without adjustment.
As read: 22.5 km/h
